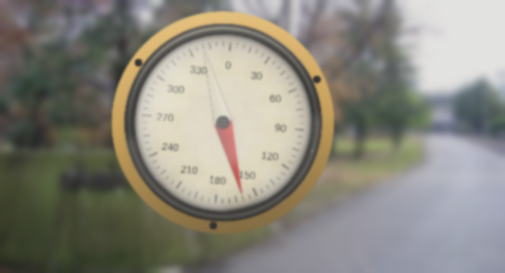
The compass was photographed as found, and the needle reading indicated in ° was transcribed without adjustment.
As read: 160 °
